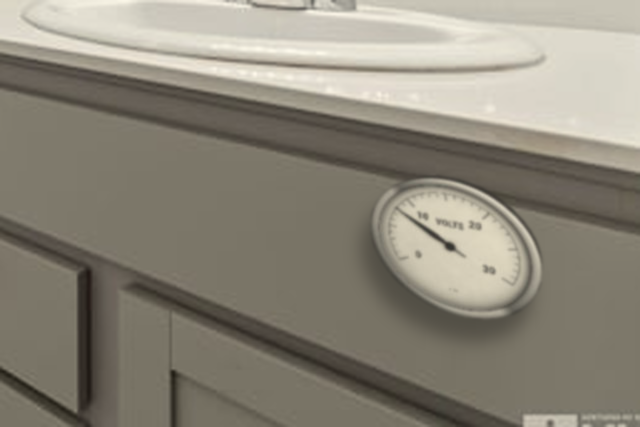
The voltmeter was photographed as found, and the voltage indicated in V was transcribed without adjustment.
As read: 8 V
